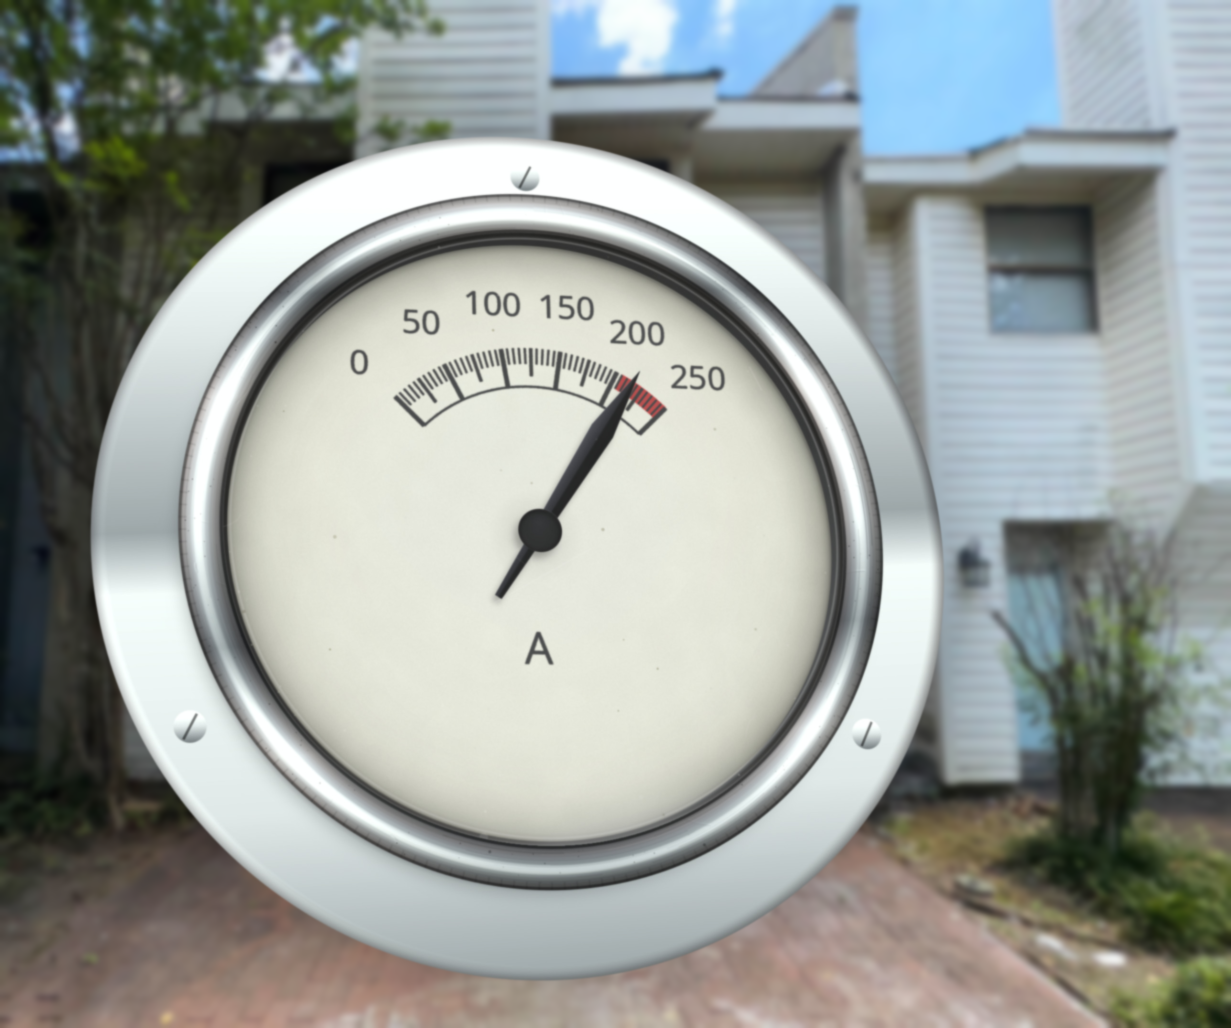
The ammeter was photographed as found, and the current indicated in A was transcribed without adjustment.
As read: 215 A
